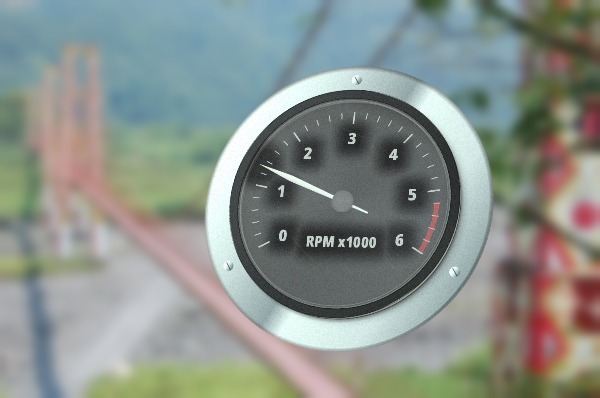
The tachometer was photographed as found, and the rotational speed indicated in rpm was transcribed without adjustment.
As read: 1300 rpm
